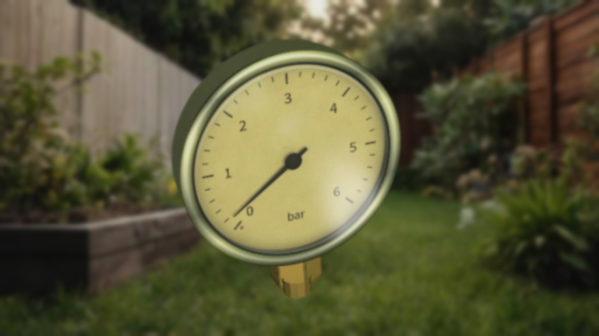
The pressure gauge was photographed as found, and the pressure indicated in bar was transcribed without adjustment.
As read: 0.2 bar
